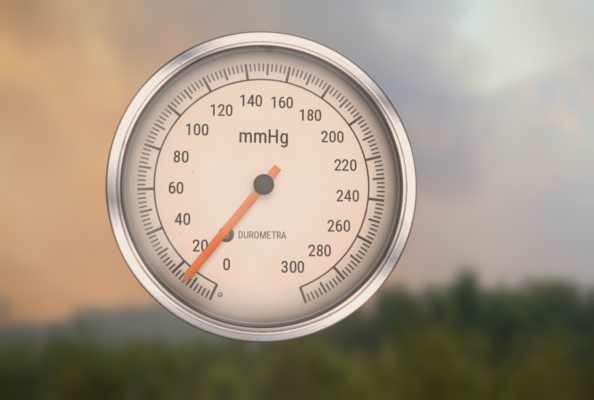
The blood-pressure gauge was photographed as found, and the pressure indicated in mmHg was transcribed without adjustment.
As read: 14 mmHg
